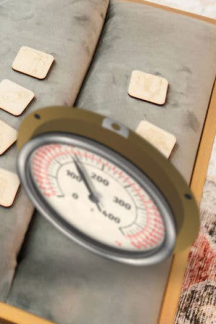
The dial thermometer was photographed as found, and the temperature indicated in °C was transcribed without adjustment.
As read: 150 °C
